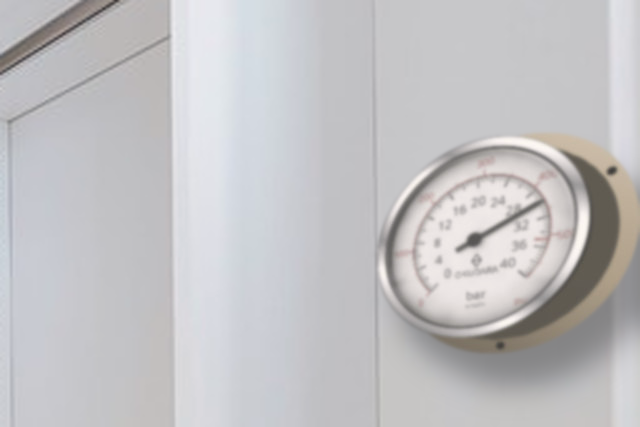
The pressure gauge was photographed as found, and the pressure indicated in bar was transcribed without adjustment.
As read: 30 bar
